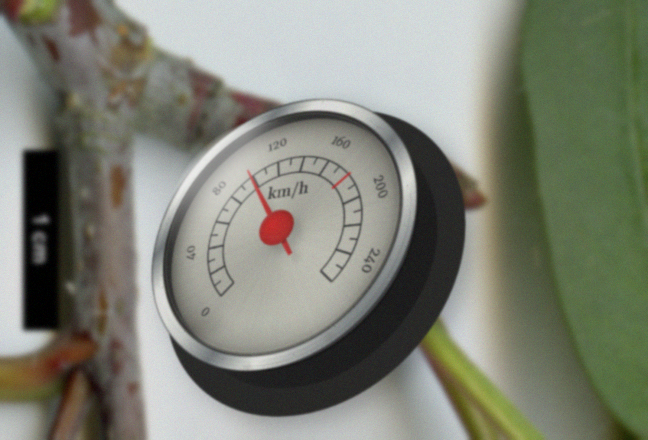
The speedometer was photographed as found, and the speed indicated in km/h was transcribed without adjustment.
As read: 100 km/h
